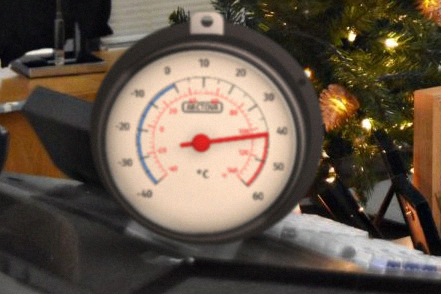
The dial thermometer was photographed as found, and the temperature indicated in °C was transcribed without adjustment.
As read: 40 °C
